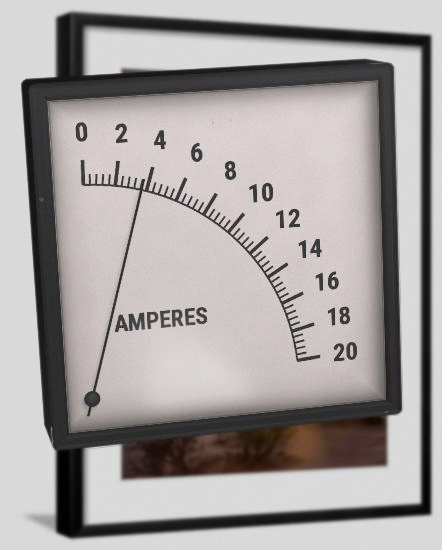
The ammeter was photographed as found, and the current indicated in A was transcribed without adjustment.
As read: 3.6 A
